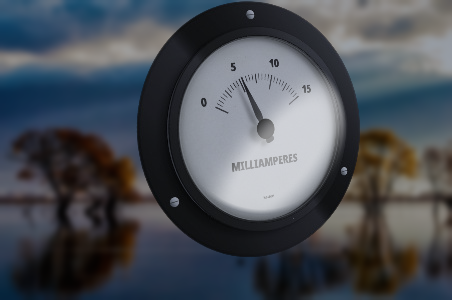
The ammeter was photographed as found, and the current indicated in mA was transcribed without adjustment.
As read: 5 mA
